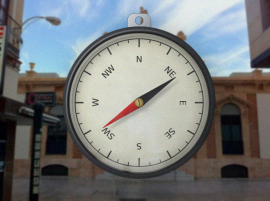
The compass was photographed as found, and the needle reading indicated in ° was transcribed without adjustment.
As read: 235 °
